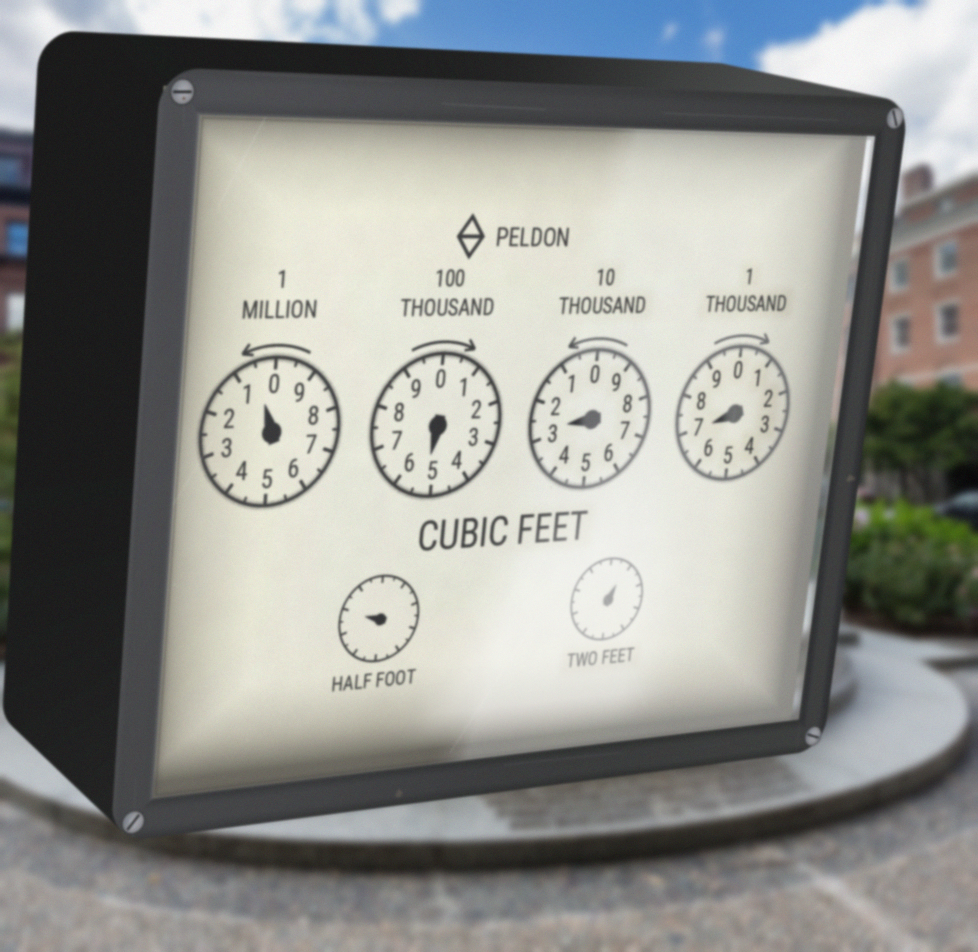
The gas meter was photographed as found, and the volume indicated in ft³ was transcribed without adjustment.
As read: 52700 ft³
